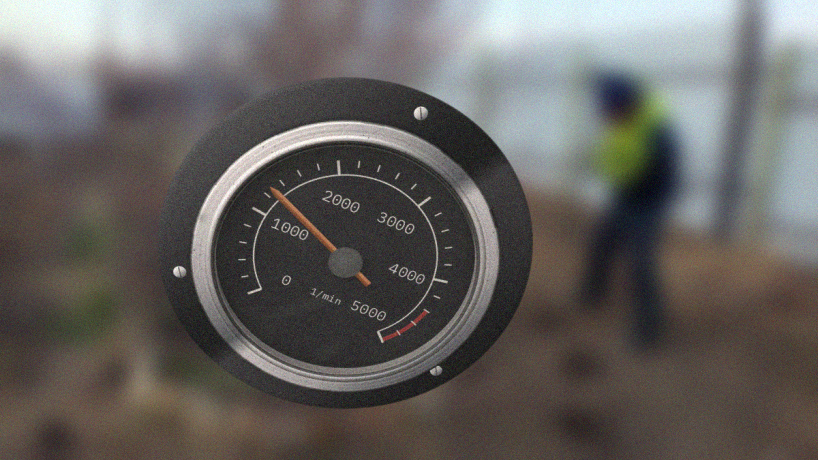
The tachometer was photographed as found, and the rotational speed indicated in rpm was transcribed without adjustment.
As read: 1300 rpm
